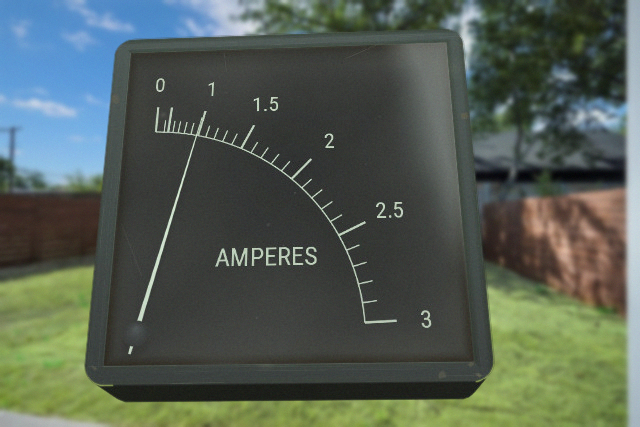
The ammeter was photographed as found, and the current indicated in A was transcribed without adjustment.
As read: 1 A
